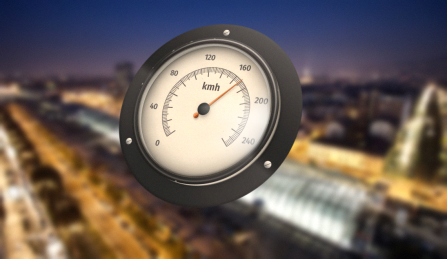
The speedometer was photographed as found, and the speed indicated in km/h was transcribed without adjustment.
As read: 170 km/h
